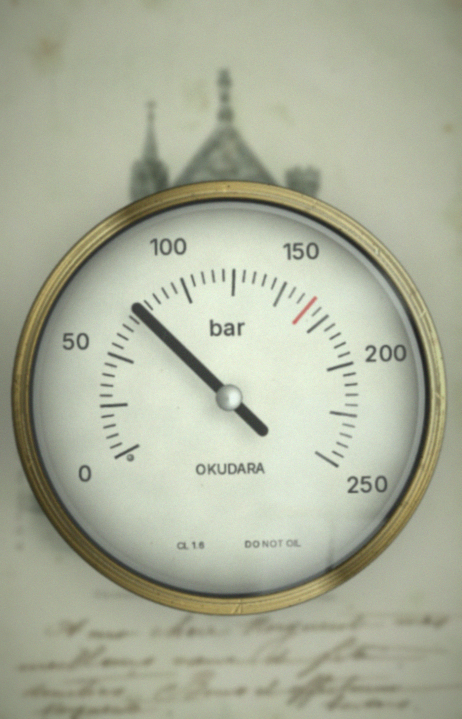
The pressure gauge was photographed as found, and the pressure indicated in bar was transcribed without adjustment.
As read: 75 bar
